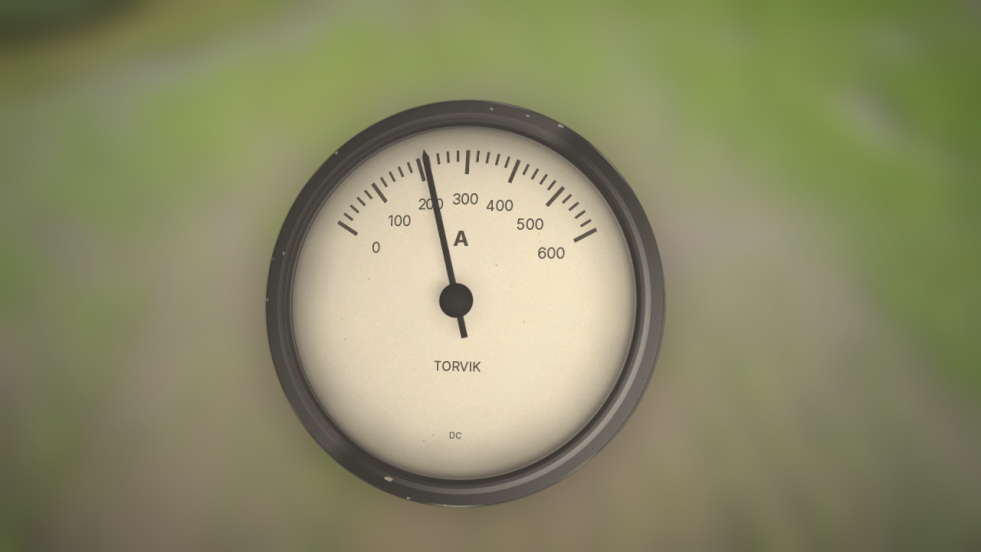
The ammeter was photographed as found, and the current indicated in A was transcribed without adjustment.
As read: 220 A
